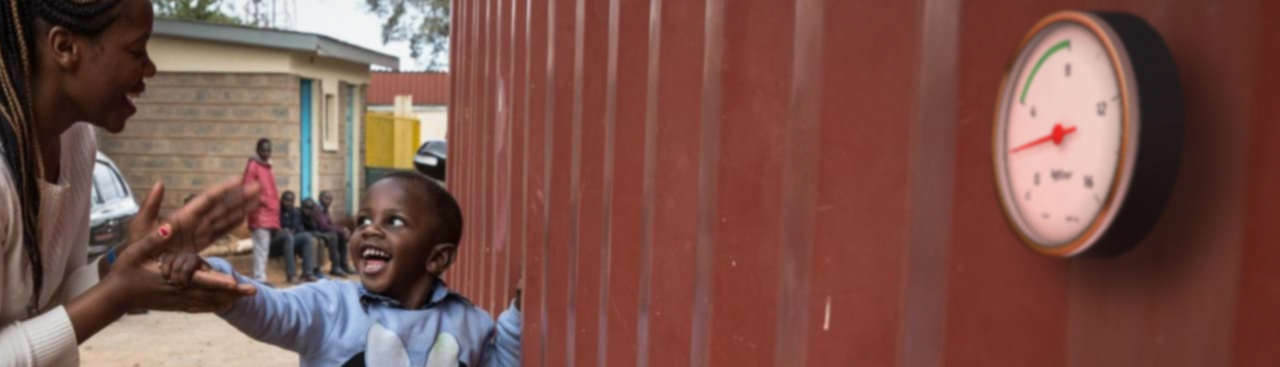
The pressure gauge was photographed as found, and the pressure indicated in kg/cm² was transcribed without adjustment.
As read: 2 kg/cm²
